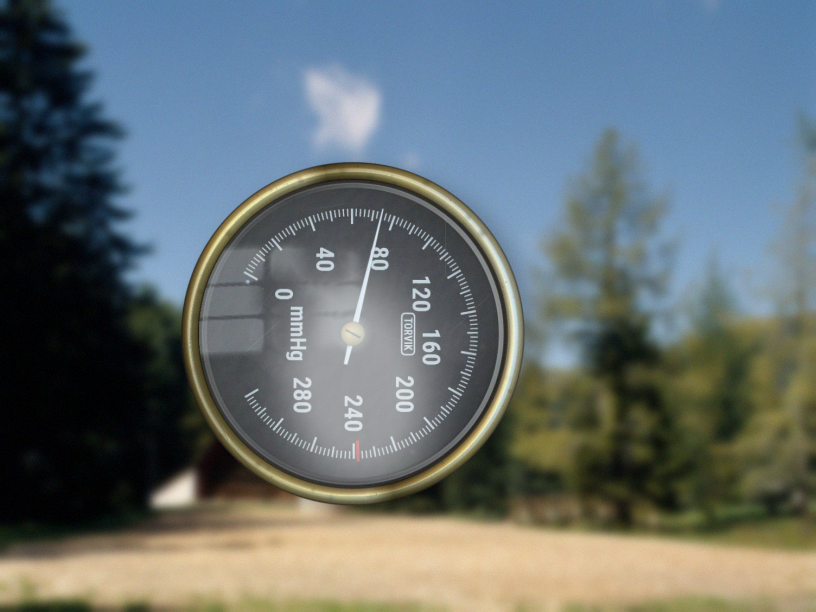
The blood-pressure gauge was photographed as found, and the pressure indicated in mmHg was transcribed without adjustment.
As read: 74 mmHg
